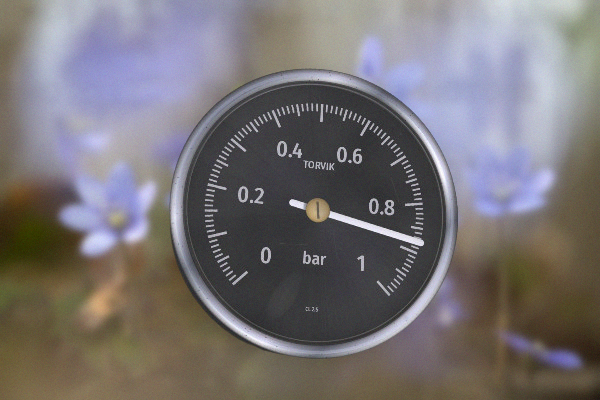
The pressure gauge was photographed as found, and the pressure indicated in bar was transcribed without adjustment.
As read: 0.88 bar
